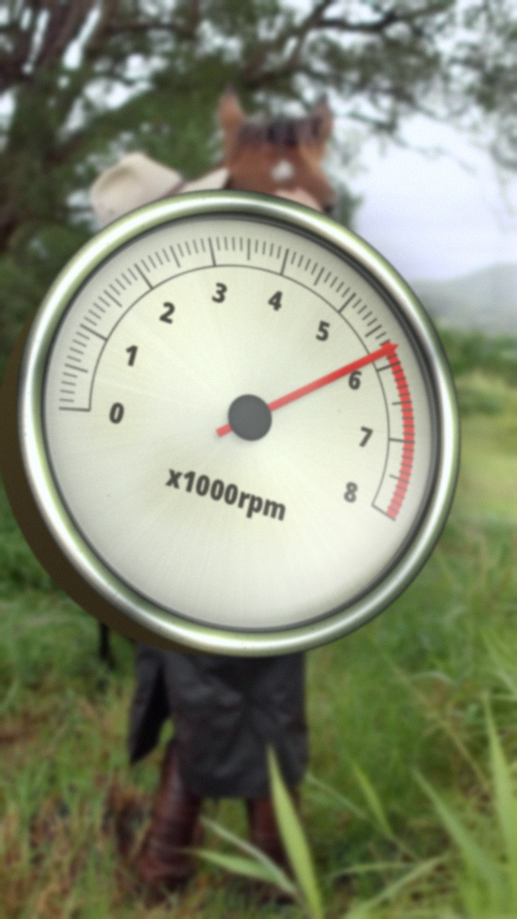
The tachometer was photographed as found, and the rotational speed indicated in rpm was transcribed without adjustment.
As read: 5800 rpm
